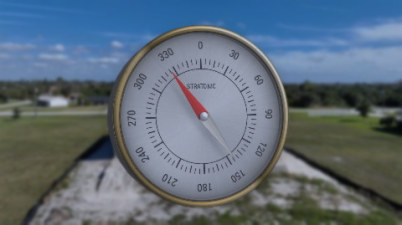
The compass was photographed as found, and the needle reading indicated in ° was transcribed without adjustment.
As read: 325 °
